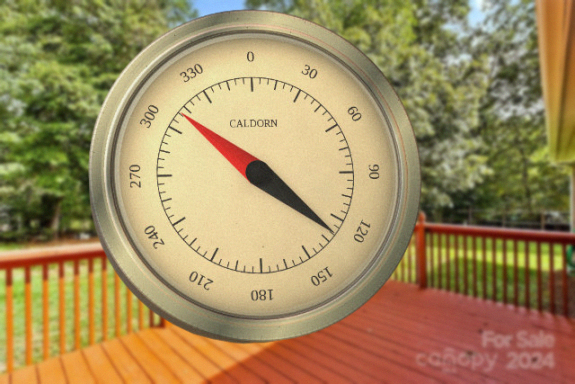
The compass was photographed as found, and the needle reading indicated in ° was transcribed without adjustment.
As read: 310 °
